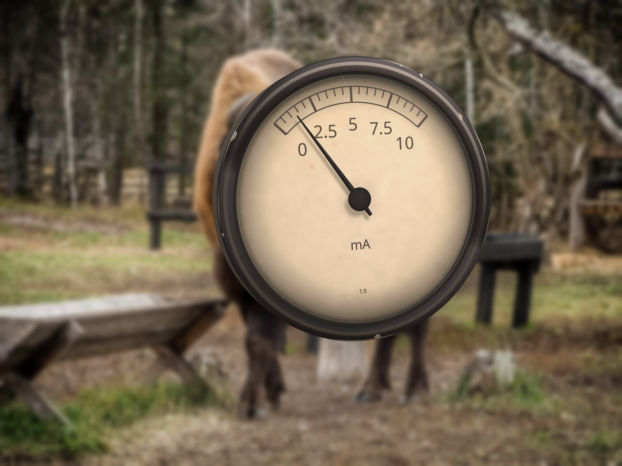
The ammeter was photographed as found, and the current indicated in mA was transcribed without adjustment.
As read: 1.25 mA
